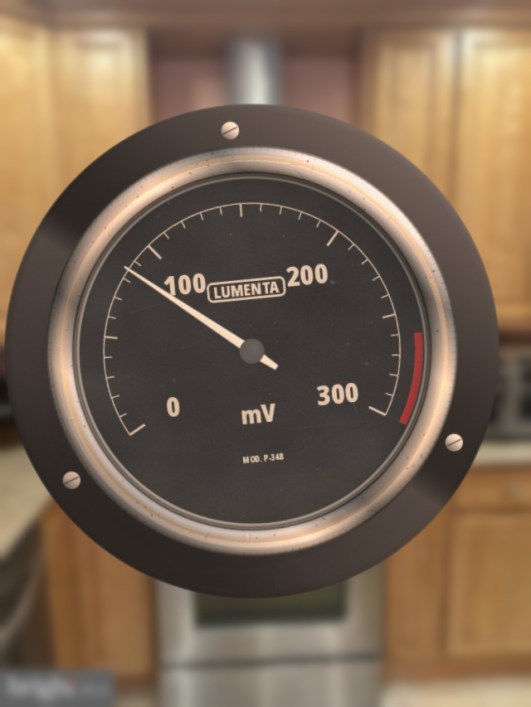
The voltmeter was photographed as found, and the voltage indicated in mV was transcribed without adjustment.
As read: 85 mV
